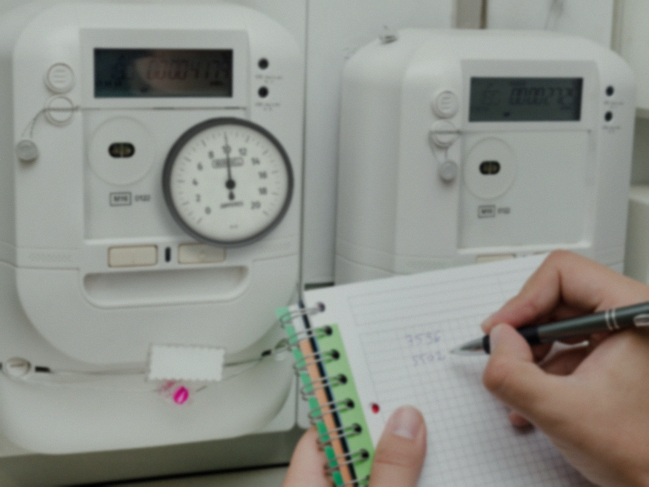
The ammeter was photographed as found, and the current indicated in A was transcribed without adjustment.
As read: 10 A
